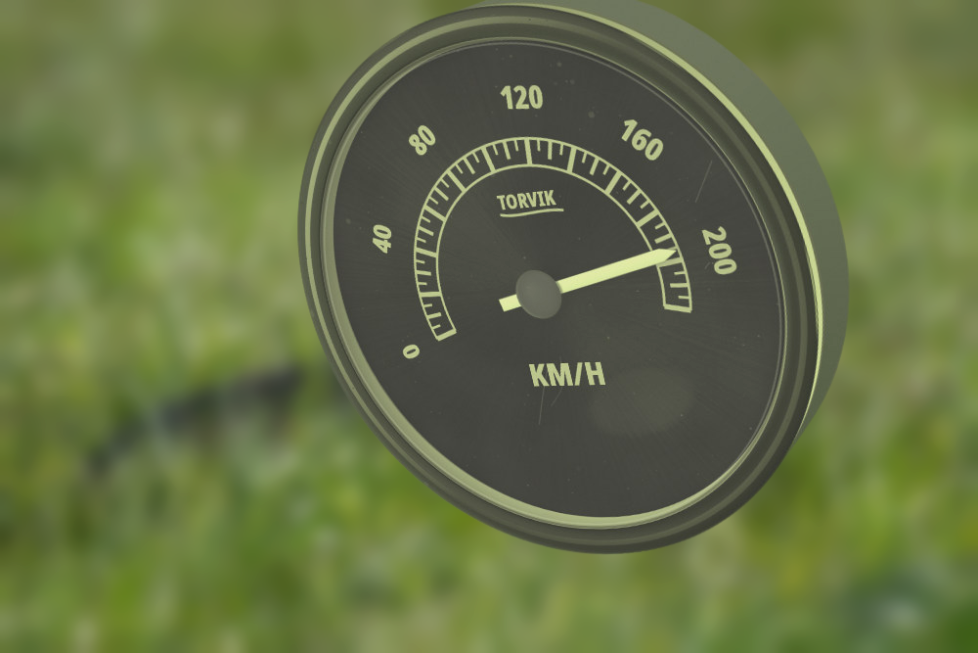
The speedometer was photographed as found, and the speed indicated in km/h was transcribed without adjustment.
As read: 195 km/h
